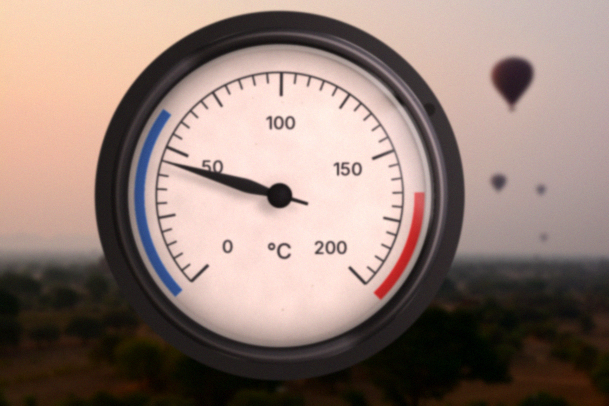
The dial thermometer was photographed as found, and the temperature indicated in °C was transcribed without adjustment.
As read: 45 °C
